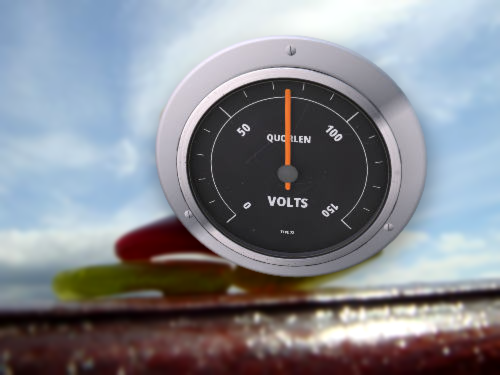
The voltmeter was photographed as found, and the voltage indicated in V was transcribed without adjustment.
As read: 75 V
